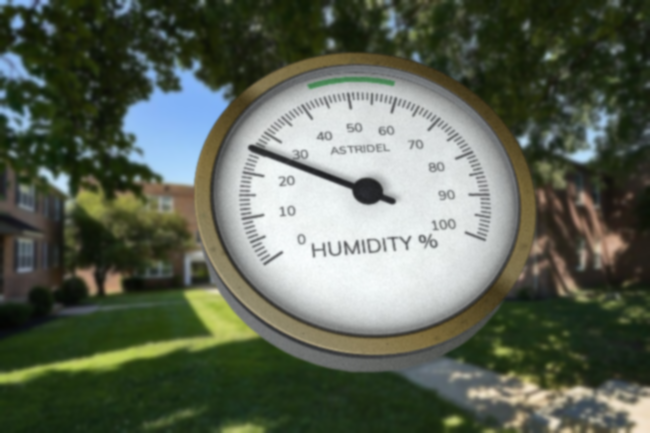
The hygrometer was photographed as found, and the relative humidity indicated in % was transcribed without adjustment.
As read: 25 %
